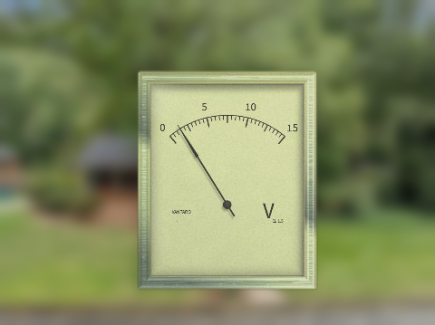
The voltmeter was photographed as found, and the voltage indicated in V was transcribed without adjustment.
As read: 1.5 V
